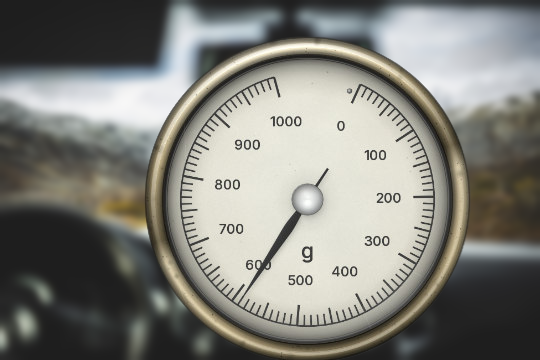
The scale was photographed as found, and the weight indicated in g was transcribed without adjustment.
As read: 590 g
